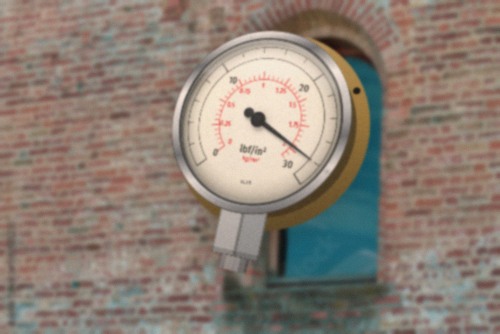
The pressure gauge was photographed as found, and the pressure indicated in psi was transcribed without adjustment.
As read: 28 psi
